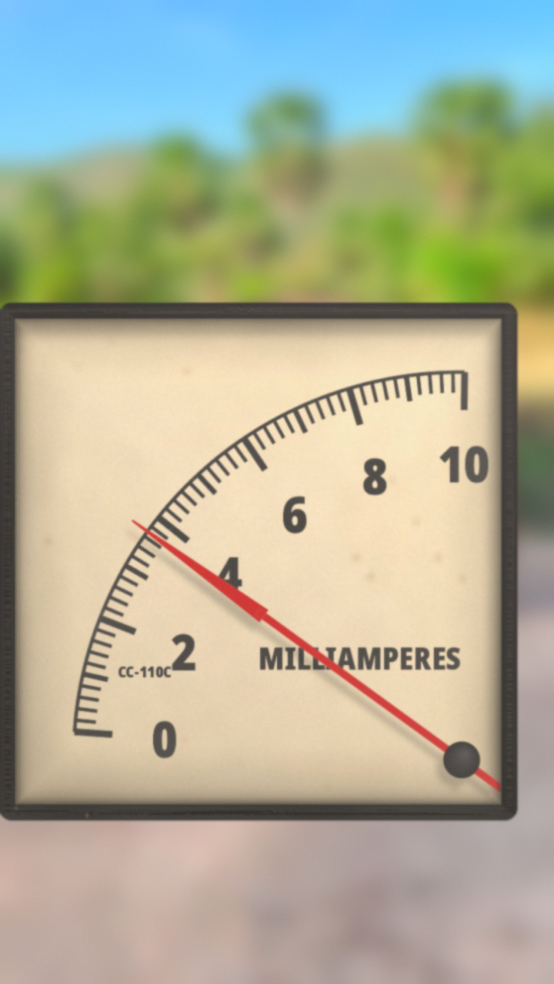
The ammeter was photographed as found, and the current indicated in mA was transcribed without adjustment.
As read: 3.7 mA
